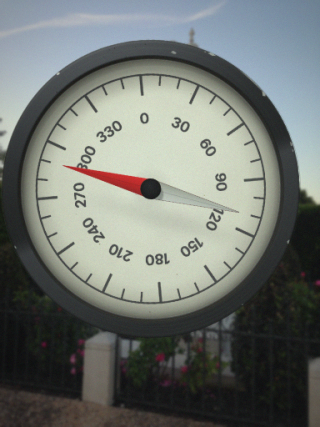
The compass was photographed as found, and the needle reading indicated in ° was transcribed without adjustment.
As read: 290 °
